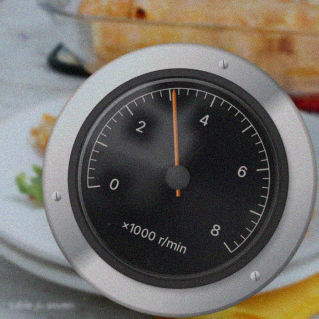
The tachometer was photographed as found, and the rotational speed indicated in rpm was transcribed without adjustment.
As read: 3100 rpm
